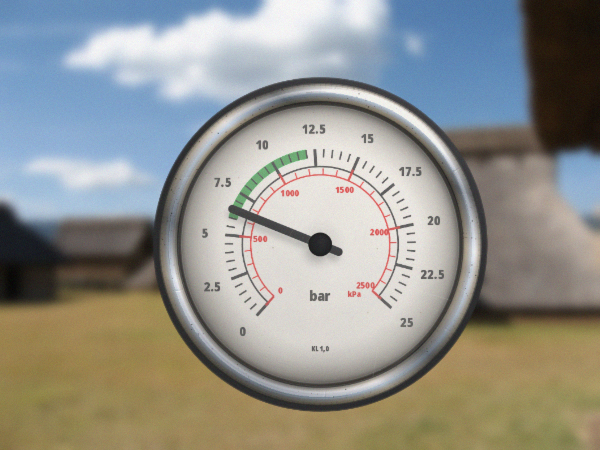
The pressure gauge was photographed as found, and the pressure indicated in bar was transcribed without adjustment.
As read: 6.5 bar
